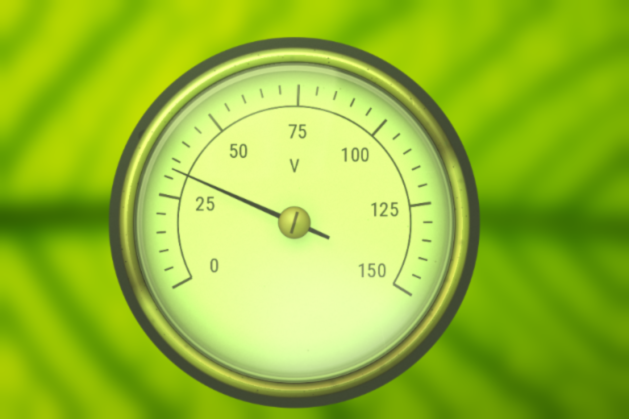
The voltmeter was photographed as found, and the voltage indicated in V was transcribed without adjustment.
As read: 32.5 V
